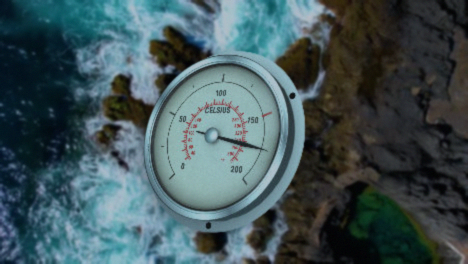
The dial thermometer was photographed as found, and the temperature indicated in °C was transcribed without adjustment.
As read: 175 °C
